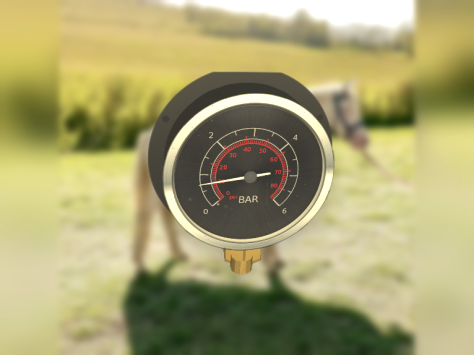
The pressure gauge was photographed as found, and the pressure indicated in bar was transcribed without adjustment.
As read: 0.75 bar
